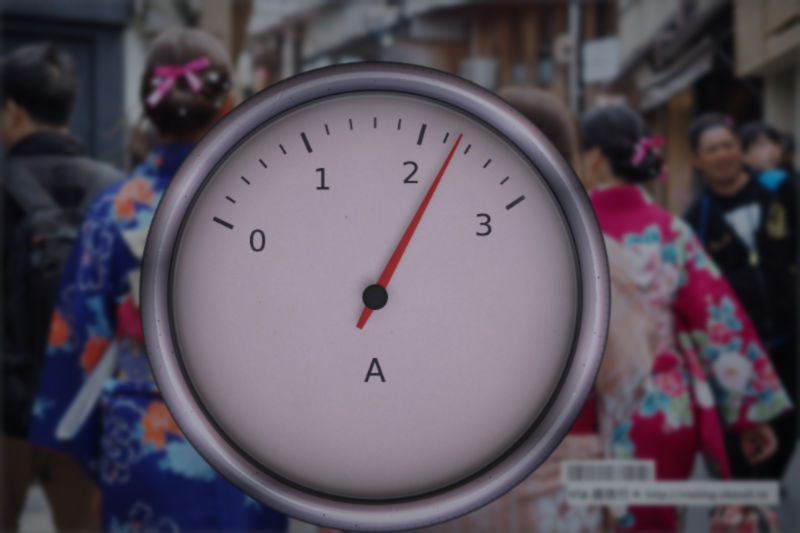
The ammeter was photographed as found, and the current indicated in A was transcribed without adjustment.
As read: 2.3 A
